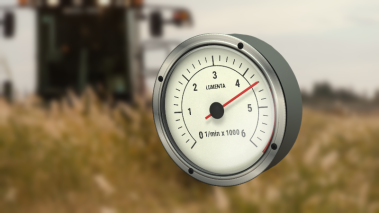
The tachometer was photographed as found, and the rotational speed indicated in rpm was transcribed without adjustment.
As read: 4400 rpm
